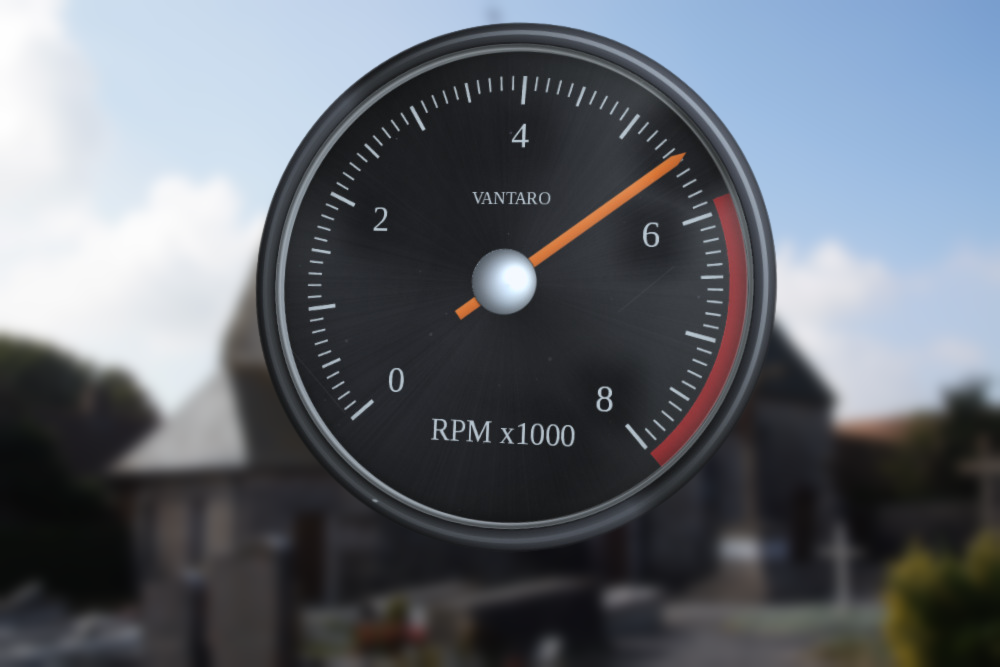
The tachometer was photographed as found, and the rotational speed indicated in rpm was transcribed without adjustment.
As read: 5500 rpm
